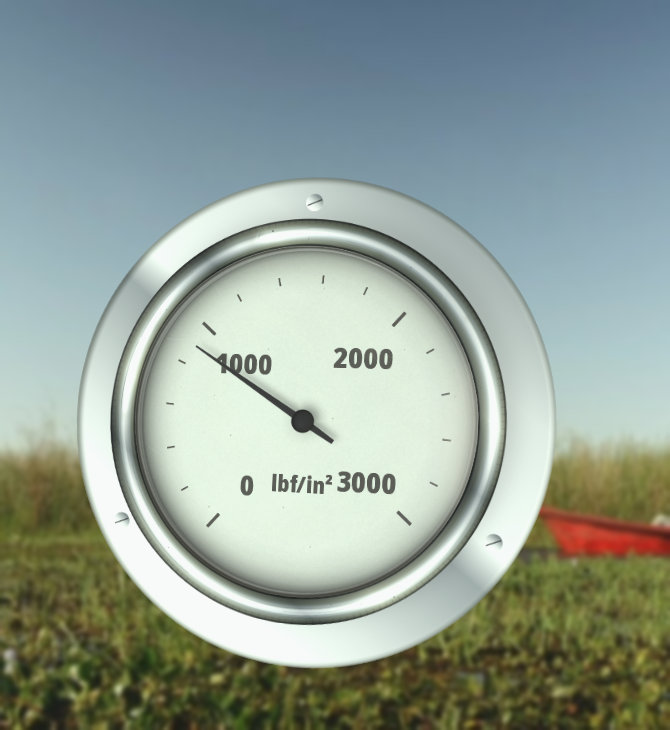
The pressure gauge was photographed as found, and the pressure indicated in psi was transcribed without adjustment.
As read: 900 psi
